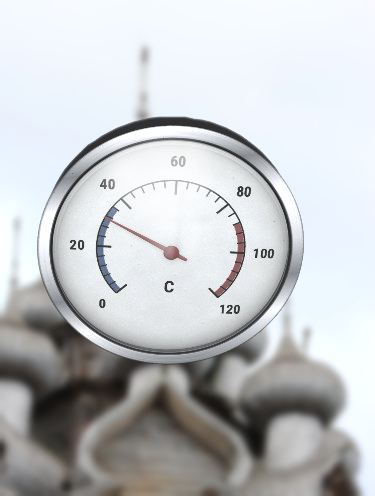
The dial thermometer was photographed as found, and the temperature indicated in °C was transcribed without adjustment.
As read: 32 °C
